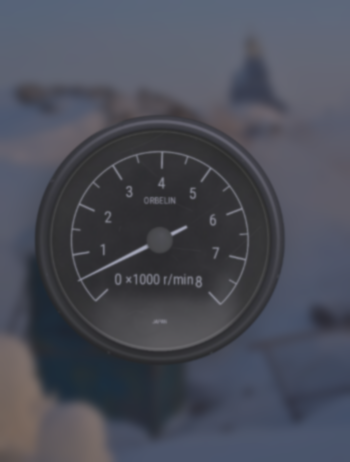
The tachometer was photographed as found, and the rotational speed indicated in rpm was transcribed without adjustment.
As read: 500 rpm
